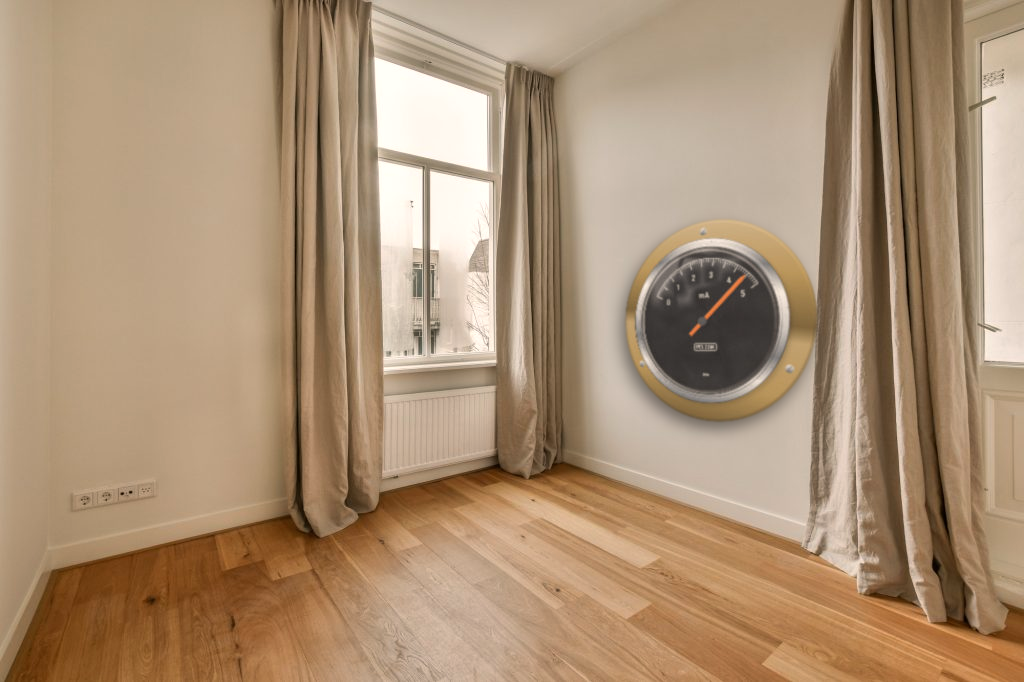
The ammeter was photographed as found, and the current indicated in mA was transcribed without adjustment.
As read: 4.5 mA
